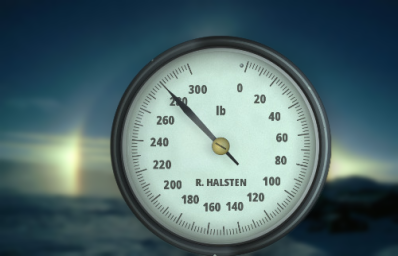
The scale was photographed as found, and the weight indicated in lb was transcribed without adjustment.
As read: 280 lb
